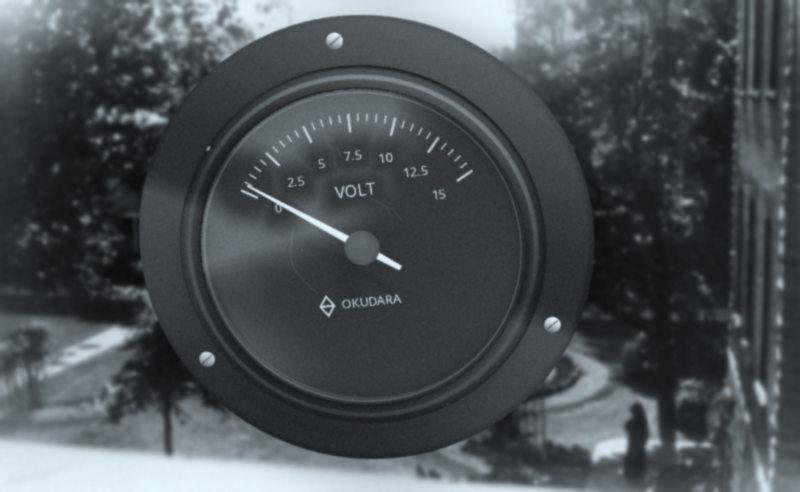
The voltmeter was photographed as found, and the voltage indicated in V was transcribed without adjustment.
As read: 0.5 V
